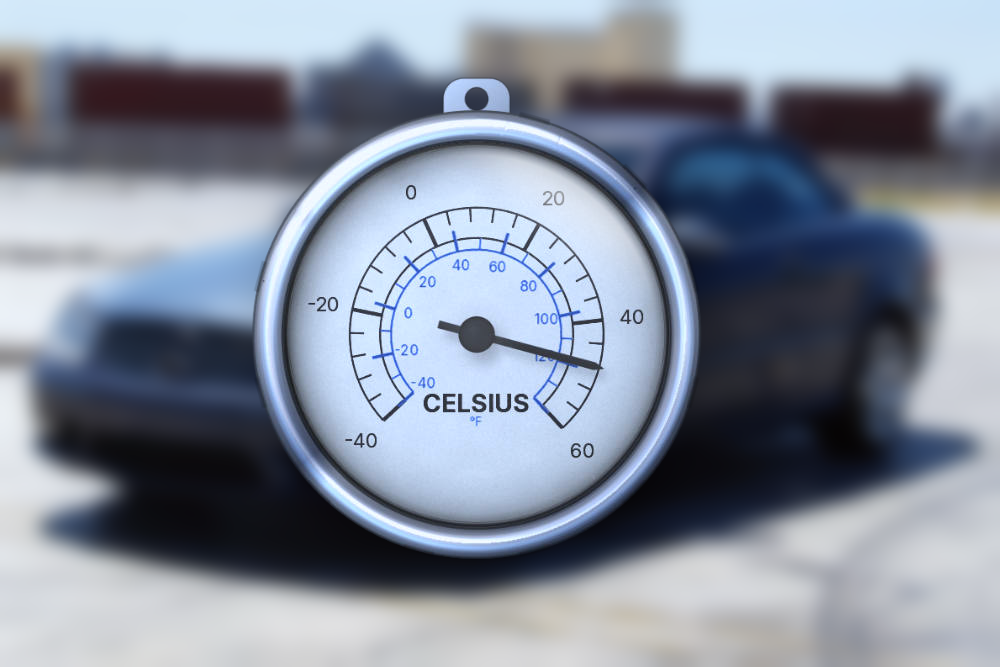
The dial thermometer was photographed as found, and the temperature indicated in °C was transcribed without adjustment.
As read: 48 °C
